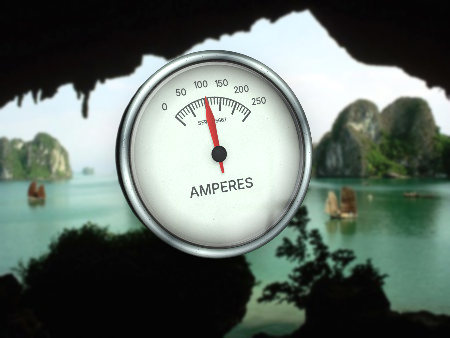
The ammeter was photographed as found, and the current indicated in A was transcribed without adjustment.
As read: 100 A
